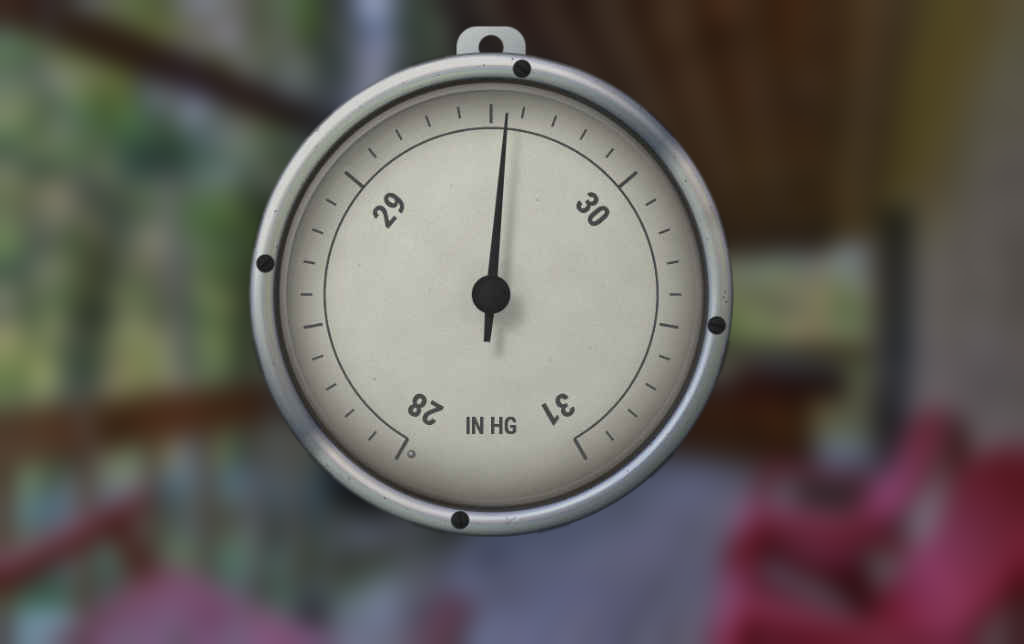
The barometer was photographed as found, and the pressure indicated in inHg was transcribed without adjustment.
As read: 29.55 inHg
